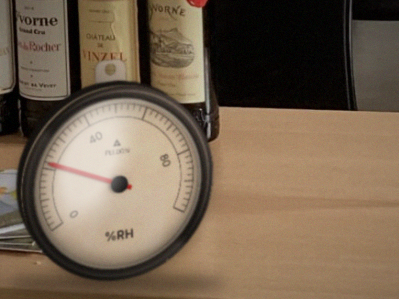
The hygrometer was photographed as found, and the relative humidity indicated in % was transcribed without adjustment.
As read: 22 %
